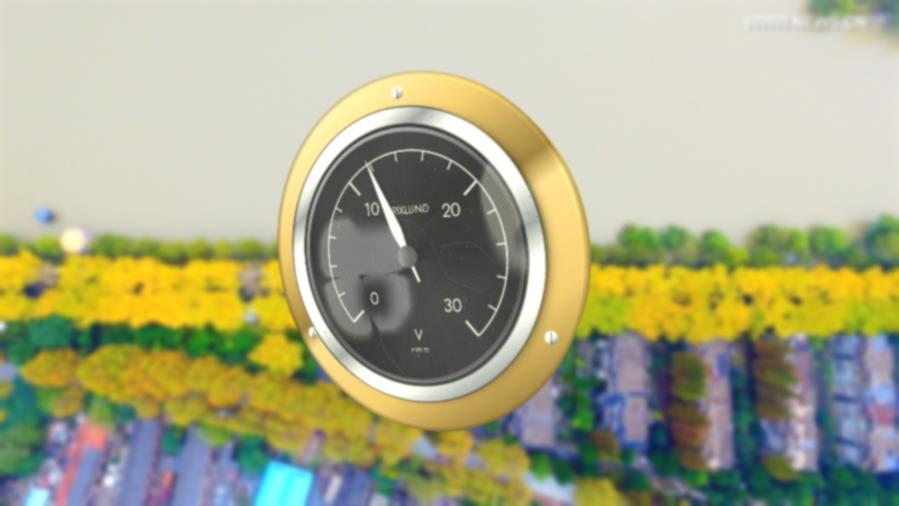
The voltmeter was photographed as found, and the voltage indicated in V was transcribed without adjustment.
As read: 12 V
